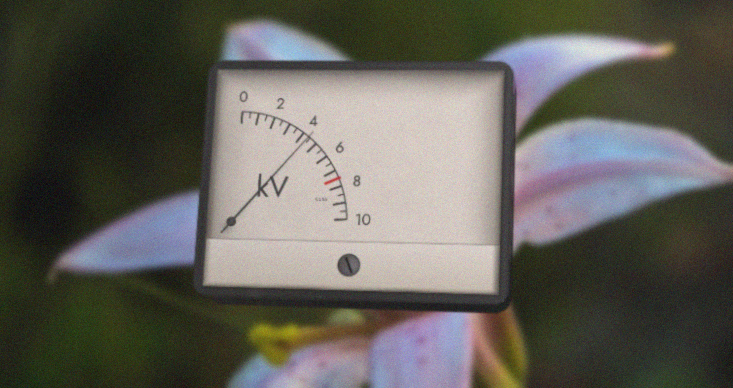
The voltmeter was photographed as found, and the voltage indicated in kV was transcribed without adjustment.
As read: 4.5 kV
